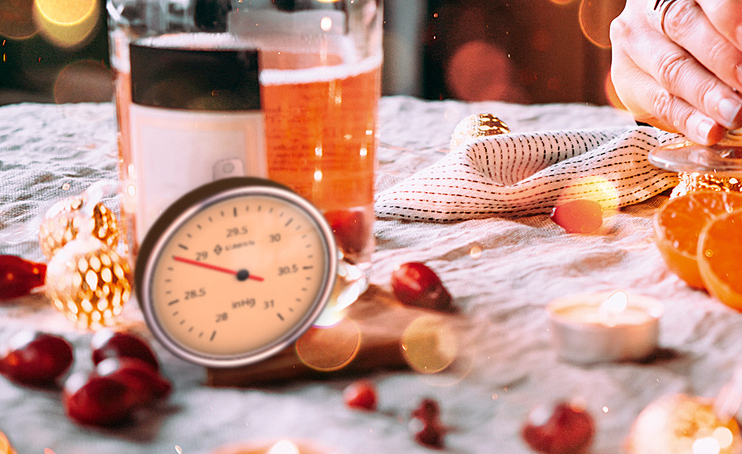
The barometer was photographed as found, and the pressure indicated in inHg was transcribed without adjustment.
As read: 28.9 inHg
